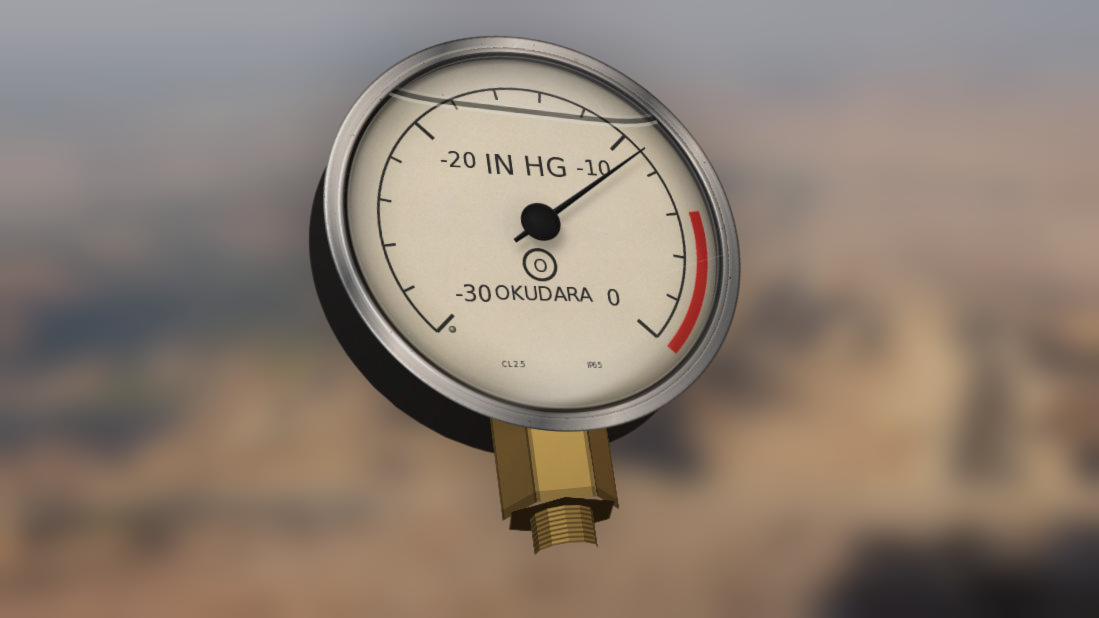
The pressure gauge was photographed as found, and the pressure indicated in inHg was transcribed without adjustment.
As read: -9 inHg
